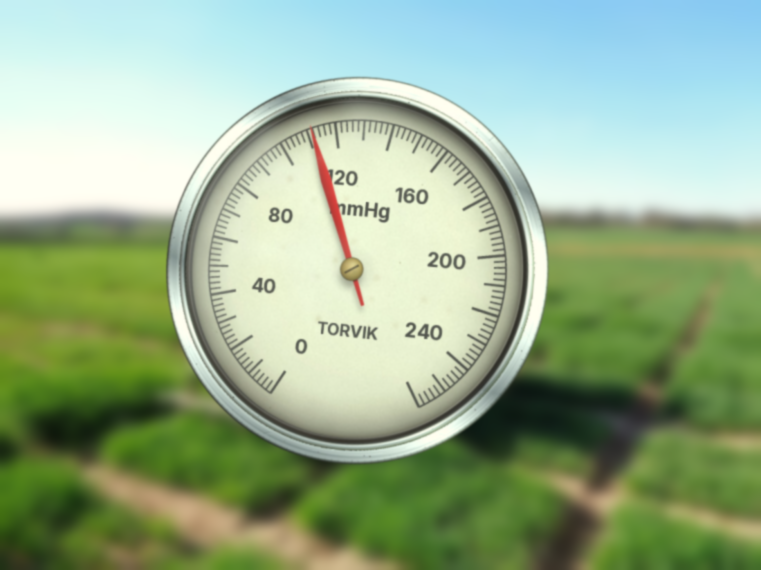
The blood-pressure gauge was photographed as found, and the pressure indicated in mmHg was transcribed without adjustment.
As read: 112 mmHg
